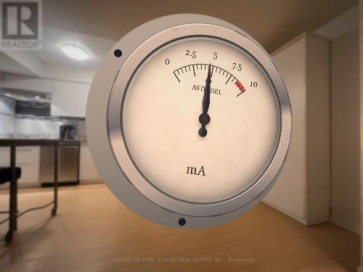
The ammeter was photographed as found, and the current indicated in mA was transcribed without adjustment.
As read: 4.5 mA
